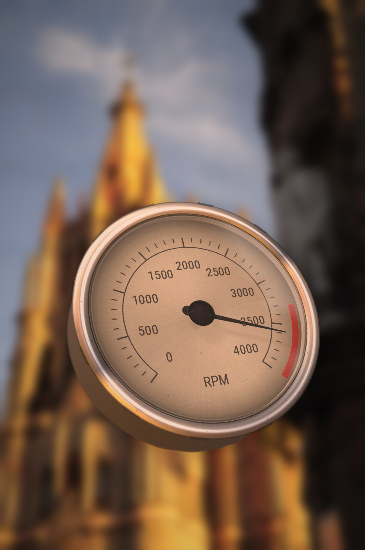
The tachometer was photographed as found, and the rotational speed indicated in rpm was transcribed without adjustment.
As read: 3600 rpm
